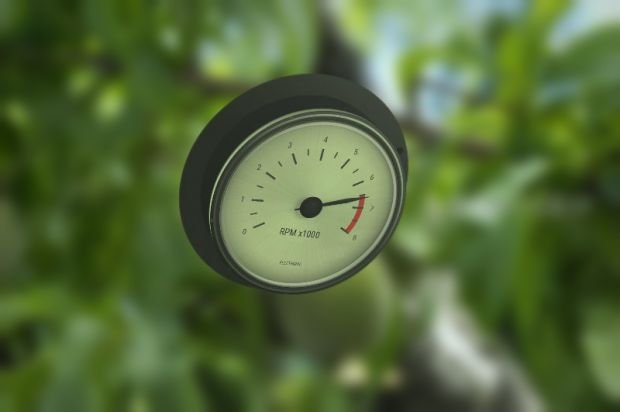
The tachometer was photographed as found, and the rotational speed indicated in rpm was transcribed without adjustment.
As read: 6500 rpm
